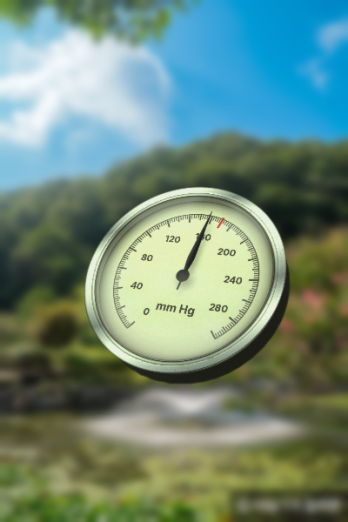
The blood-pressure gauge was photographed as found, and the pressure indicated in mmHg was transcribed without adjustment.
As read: 160 mmHg
